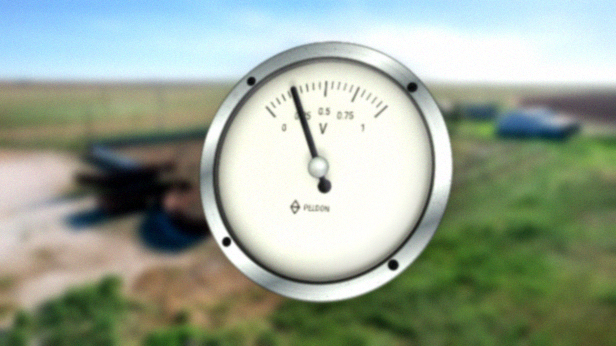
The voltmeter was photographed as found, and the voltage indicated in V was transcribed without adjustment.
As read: 0.25 V
